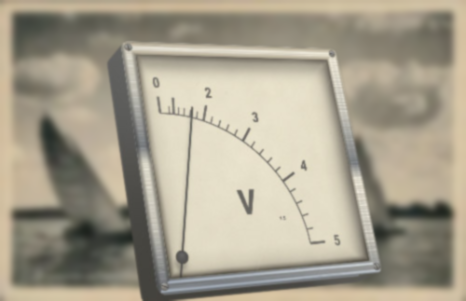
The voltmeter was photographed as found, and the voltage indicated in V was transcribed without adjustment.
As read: 1.6 V
